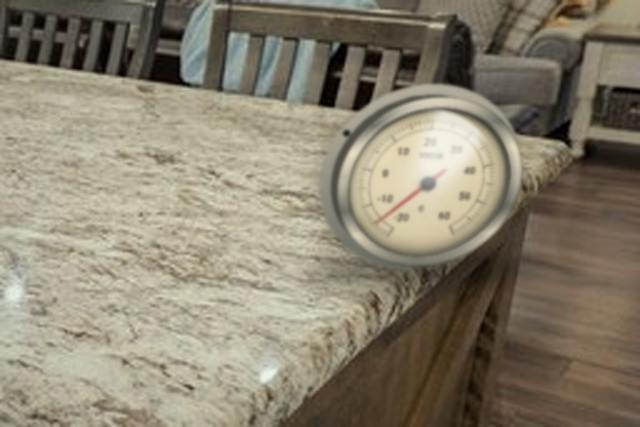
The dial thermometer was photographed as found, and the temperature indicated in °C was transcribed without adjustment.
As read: -15 °C
